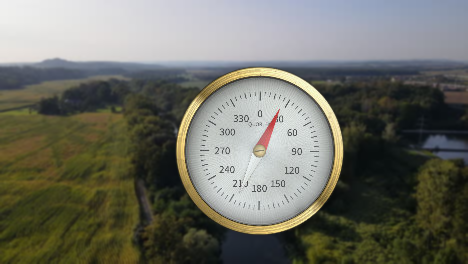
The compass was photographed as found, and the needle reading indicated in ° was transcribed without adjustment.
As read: 25 °
